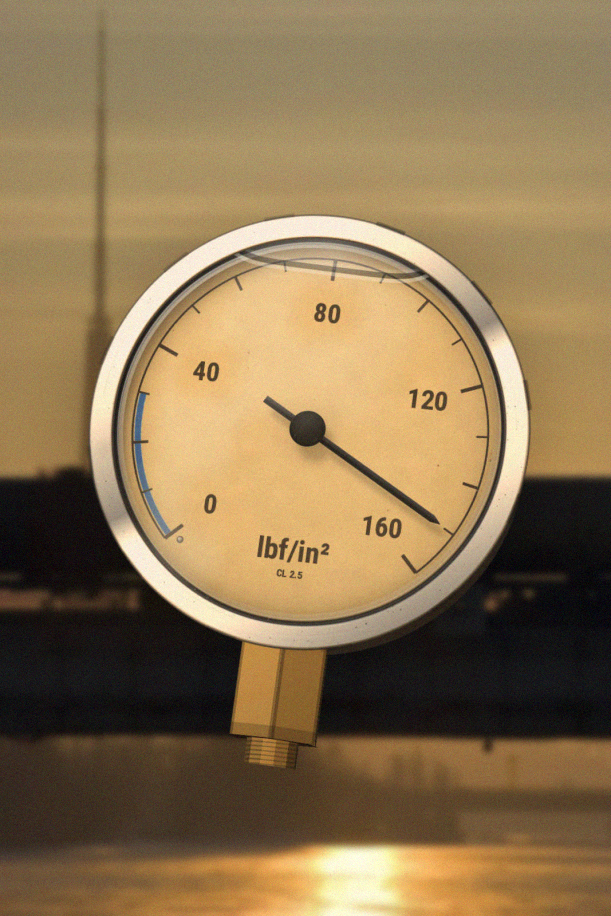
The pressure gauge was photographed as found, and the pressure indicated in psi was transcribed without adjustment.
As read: 150 psi
